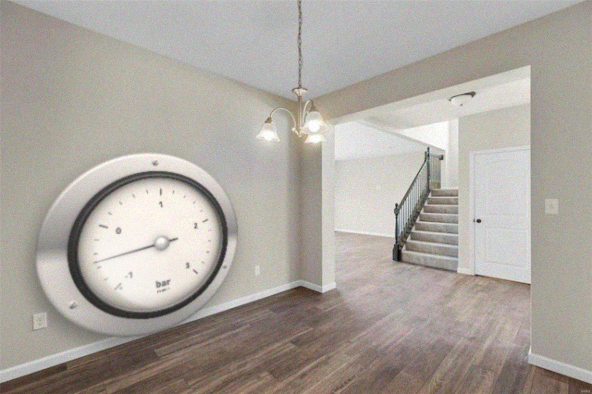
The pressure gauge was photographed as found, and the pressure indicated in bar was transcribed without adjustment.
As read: -0.5 bar
